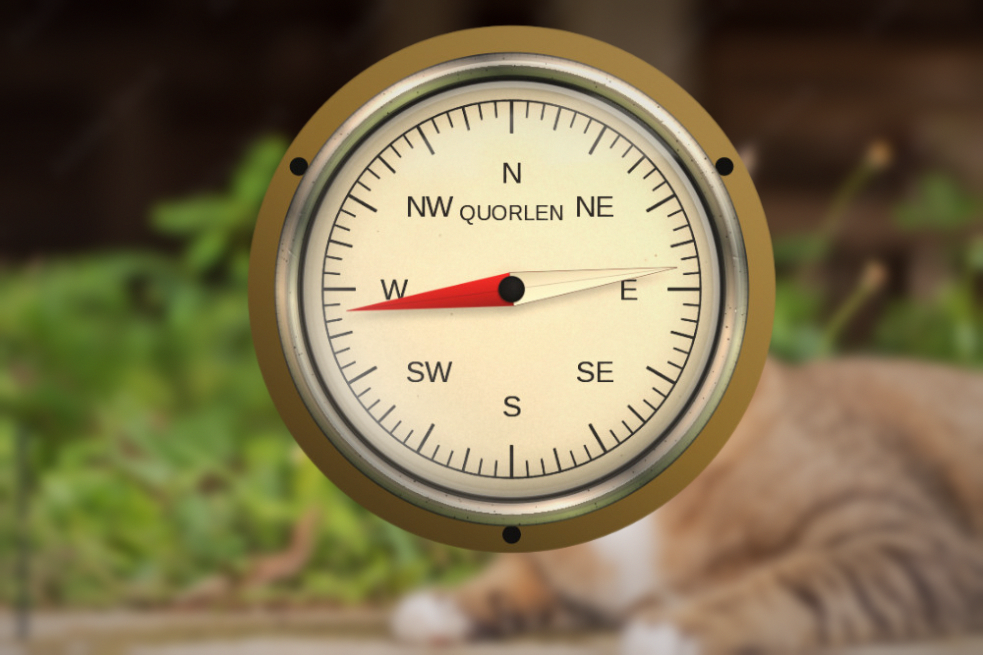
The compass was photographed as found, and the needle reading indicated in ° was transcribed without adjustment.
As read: 262.5 °
